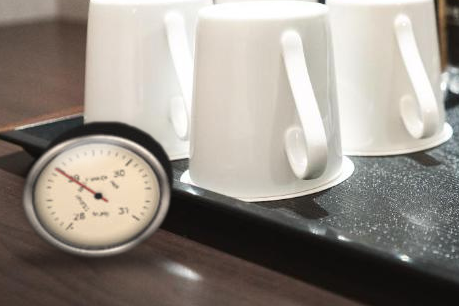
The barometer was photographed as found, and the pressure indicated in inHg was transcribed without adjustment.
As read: 29 inHg
